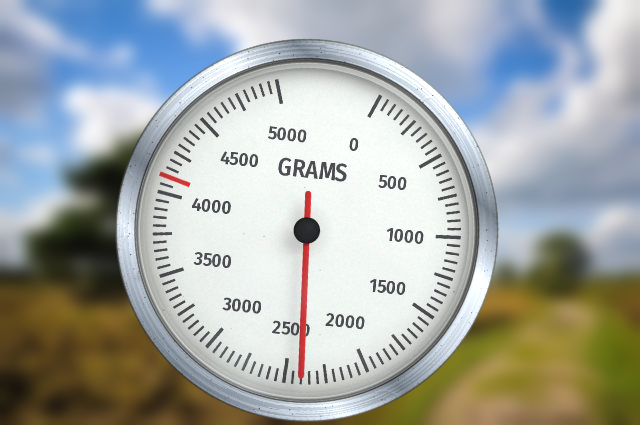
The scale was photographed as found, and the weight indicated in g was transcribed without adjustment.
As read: 2400 g
